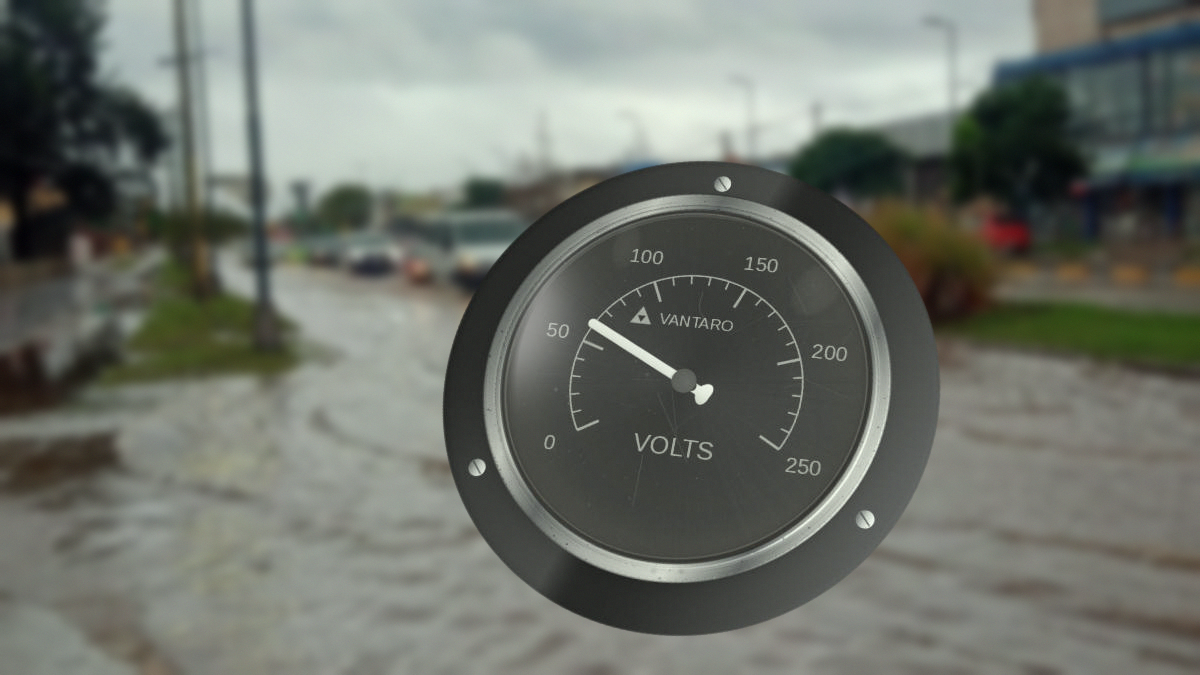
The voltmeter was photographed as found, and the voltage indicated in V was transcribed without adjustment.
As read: 60 V
